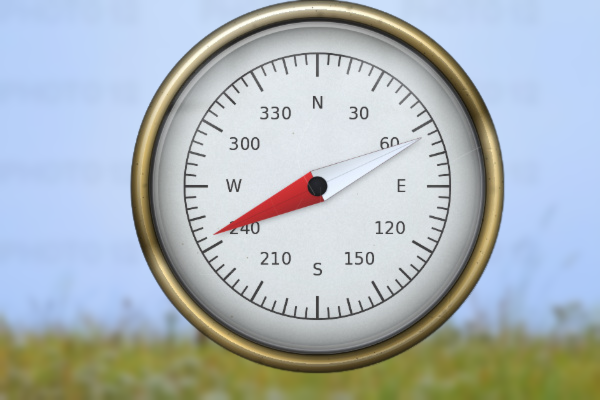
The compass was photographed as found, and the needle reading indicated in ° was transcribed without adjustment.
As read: 245 °
